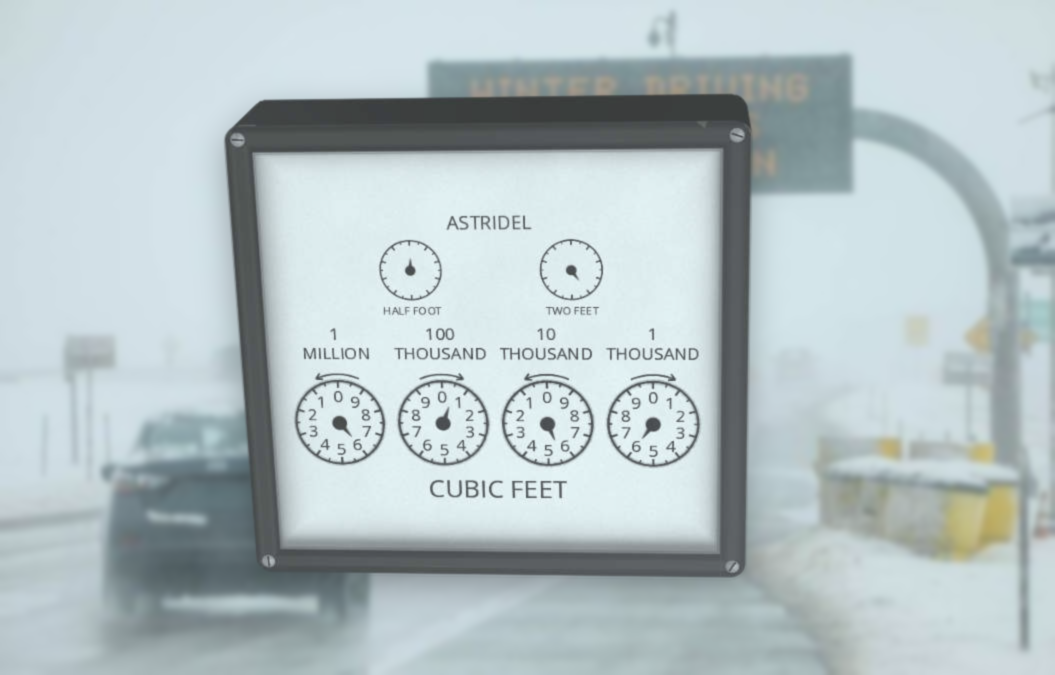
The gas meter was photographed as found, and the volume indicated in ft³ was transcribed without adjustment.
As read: 605600 ft³
